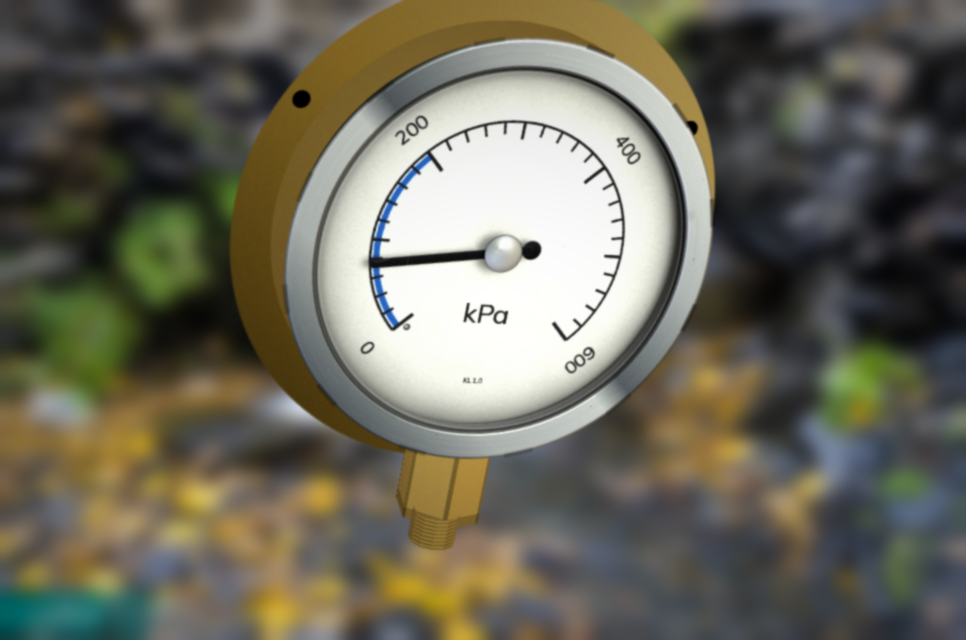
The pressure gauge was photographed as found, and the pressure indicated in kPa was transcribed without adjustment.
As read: 80 kPa
